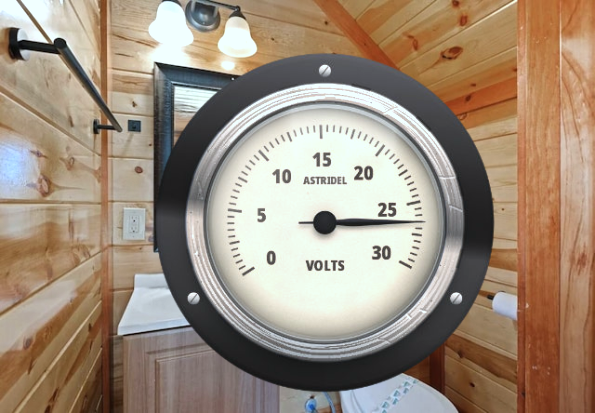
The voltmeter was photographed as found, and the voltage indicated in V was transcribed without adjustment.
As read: 26.5 V
